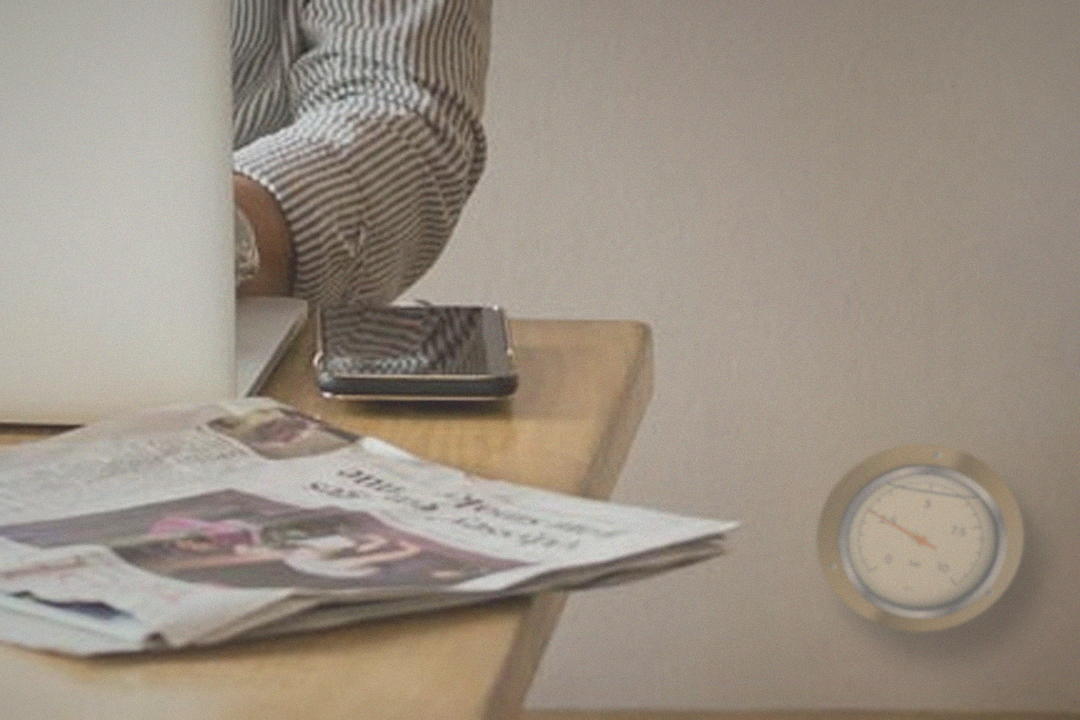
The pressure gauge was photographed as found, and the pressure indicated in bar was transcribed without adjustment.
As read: 2.5 bar
